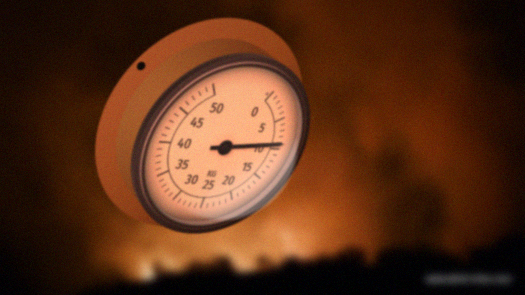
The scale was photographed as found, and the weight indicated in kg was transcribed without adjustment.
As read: 9 kg
